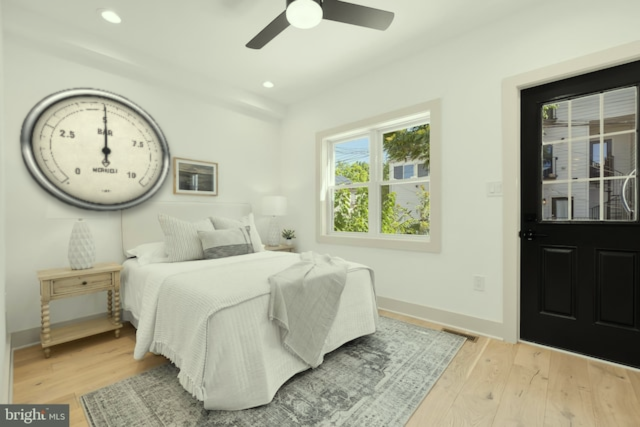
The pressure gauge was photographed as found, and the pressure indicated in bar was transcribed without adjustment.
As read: 5 bar
